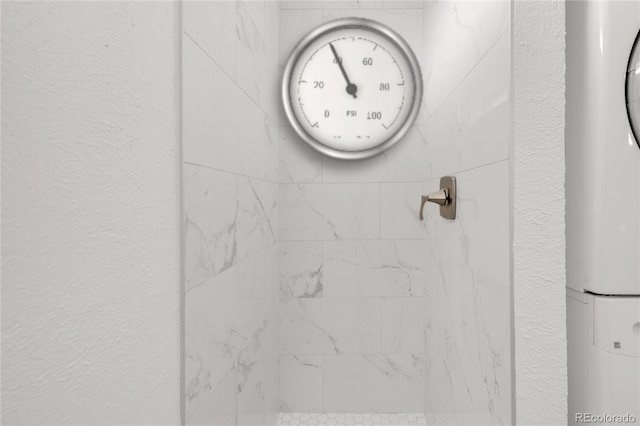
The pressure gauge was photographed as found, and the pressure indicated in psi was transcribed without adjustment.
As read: 40 psi
